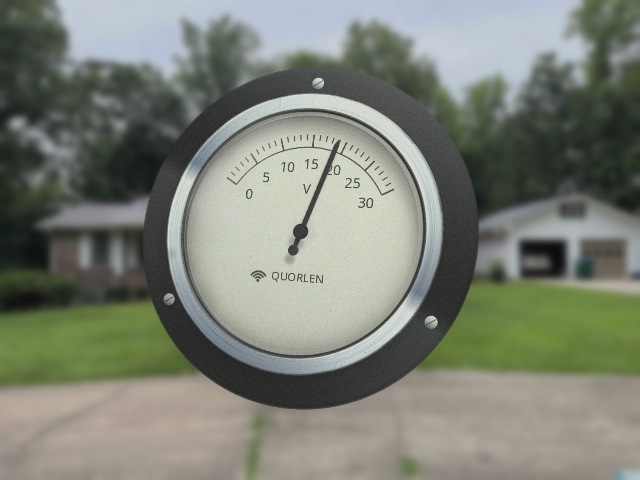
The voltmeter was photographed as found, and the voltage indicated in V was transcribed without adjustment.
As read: 19 V
